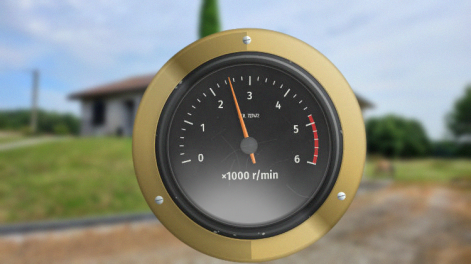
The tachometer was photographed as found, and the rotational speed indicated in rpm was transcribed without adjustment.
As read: 2500 rpm
